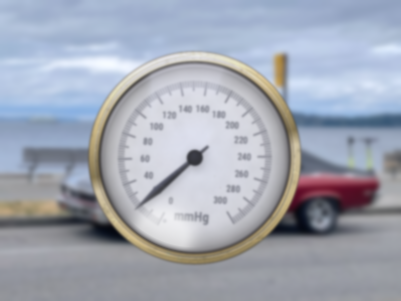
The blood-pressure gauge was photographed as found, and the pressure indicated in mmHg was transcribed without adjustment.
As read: 20 mmHg
